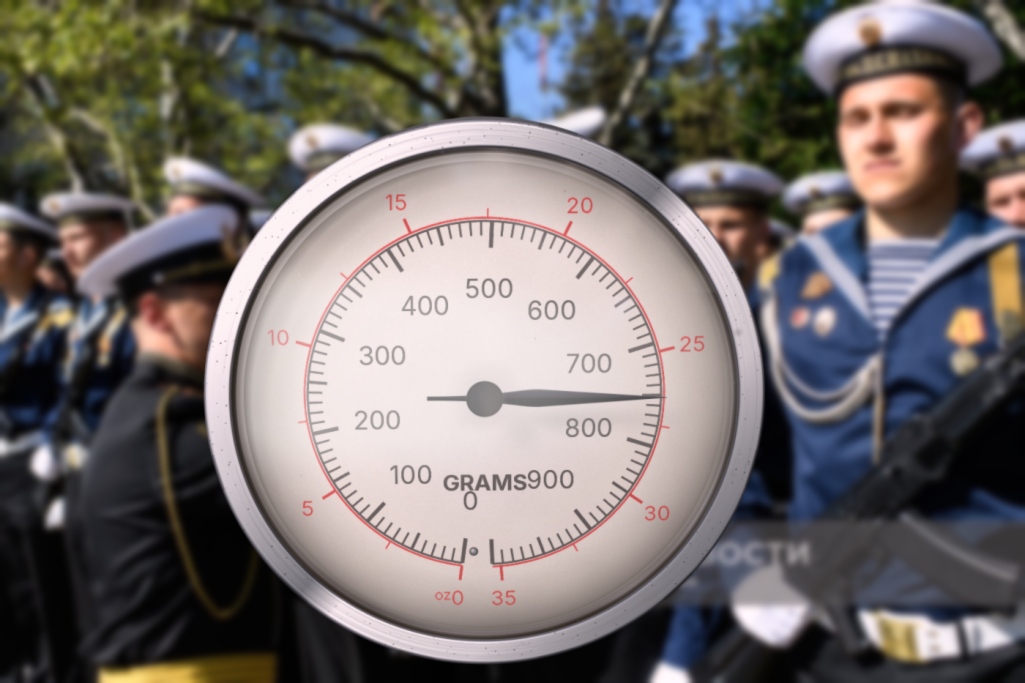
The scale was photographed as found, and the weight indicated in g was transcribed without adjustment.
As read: 750 g
